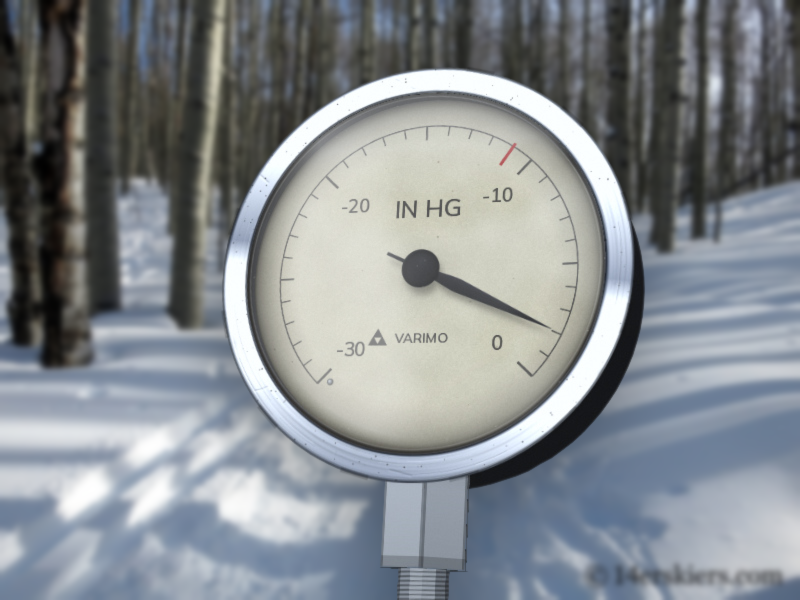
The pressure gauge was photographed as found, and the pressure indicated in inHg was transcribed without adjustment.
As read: -2 inHg
